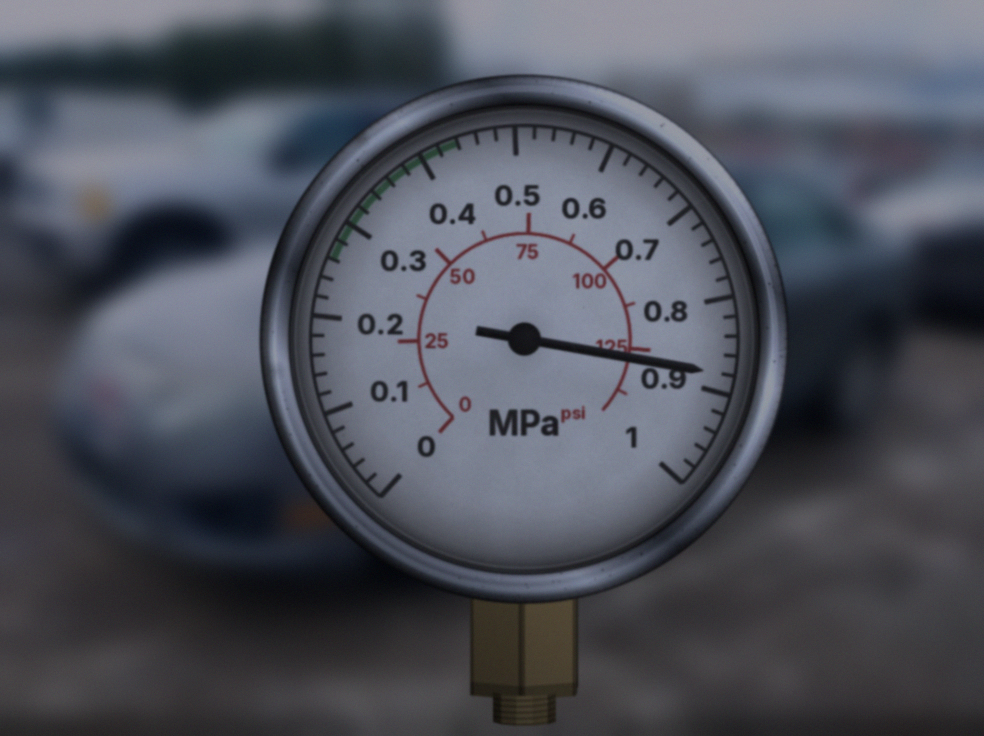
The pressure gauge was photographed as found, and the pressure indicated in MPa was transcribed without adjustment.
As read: 0.88 MPa
